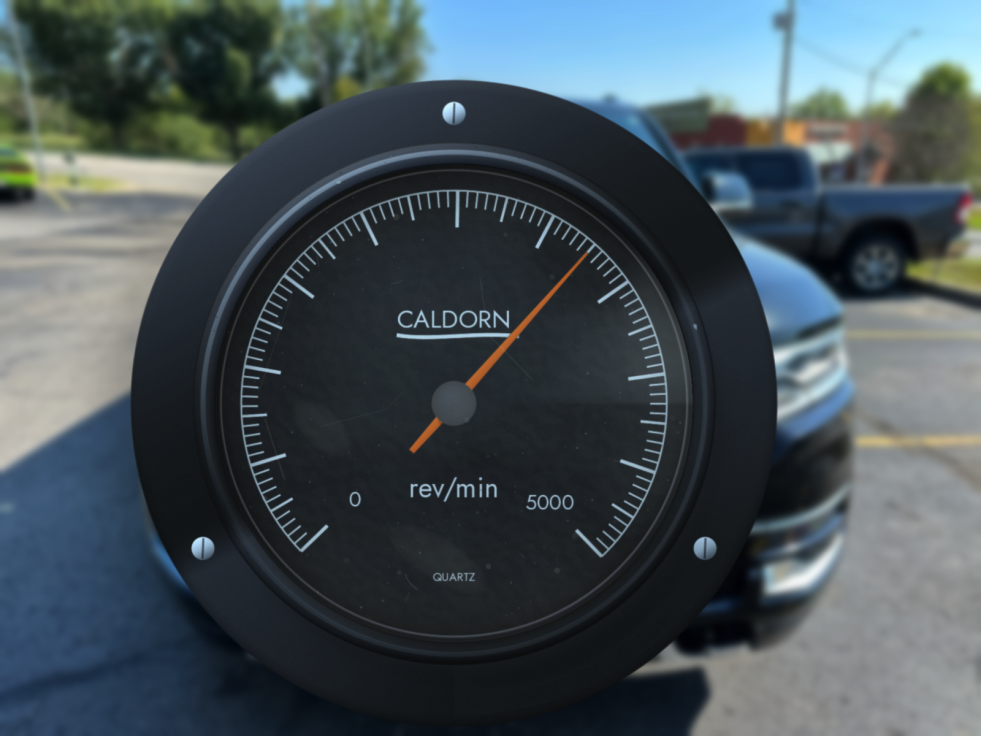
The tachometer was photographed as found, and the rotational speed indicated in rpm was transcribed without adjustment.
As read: 3250 rpm
